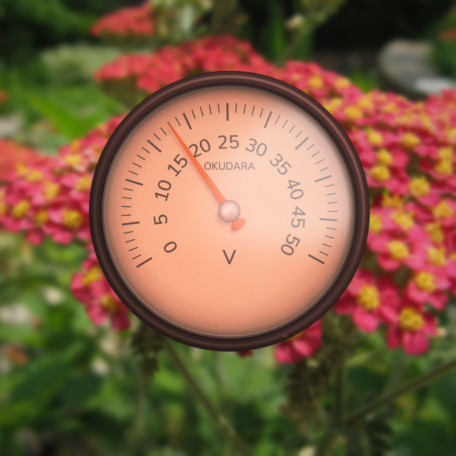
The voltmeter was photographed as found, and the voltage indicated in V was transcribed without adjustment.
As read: 18 V
